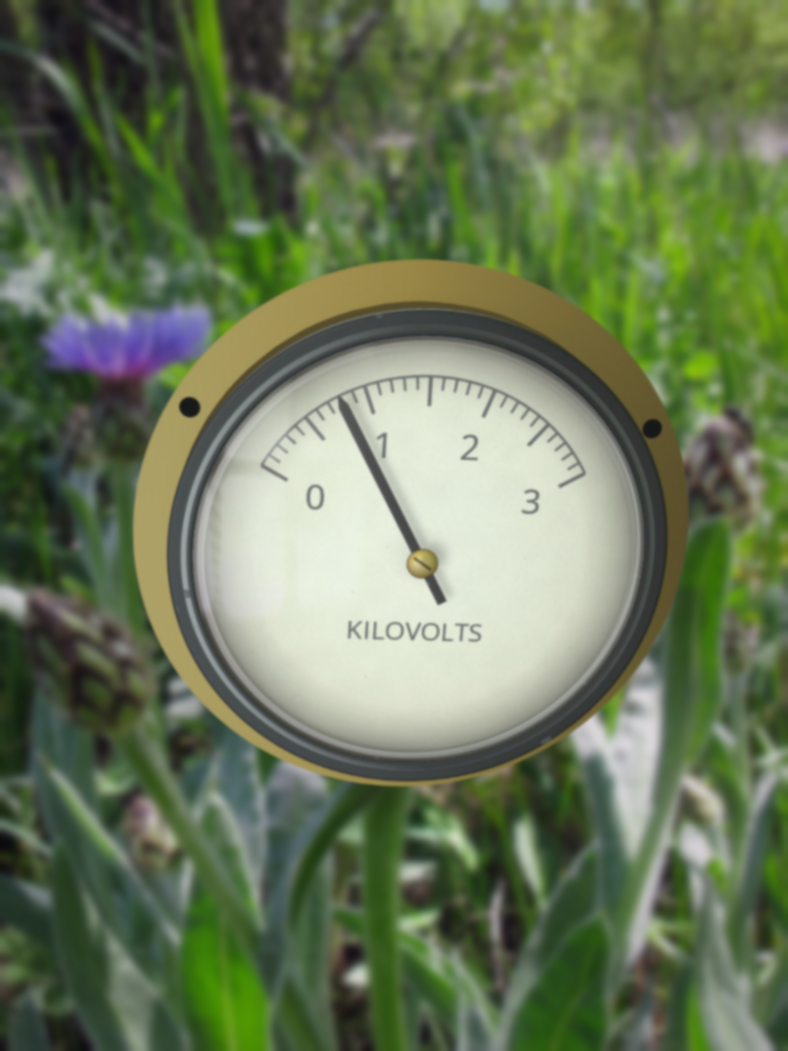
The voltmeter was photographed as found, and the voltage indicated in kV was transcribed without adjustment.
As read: 0.8 kV
